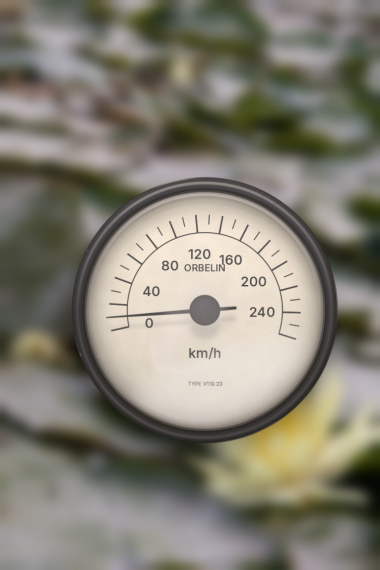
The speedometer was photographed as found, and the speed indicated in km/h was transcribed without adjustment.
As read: 10 km/h
